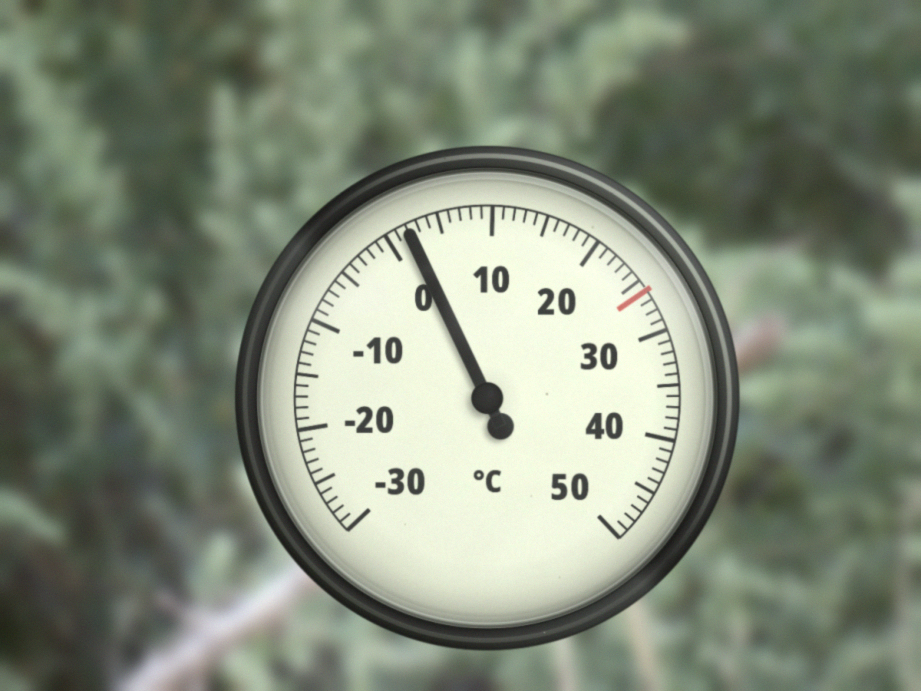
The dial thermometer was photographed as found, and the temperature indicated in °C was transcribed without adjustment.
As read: 2 °C
